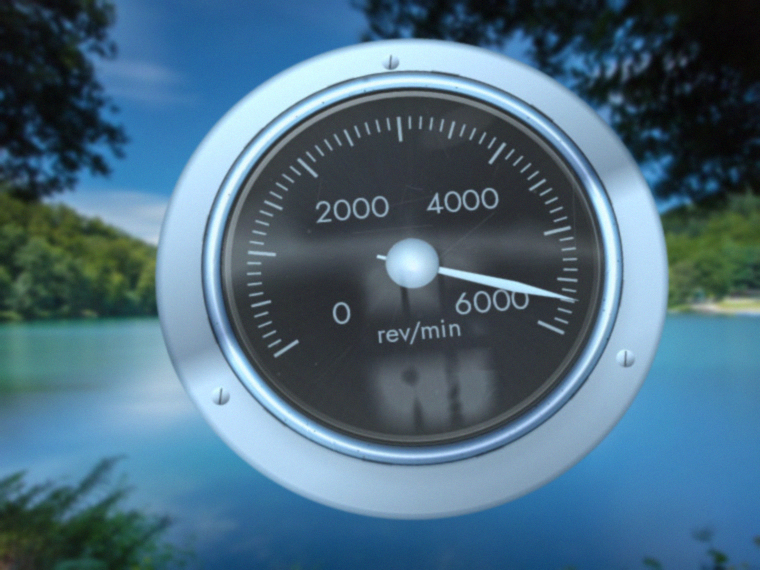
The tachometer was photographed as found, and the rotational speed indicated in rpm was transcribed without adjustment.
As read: 5700 rpm
